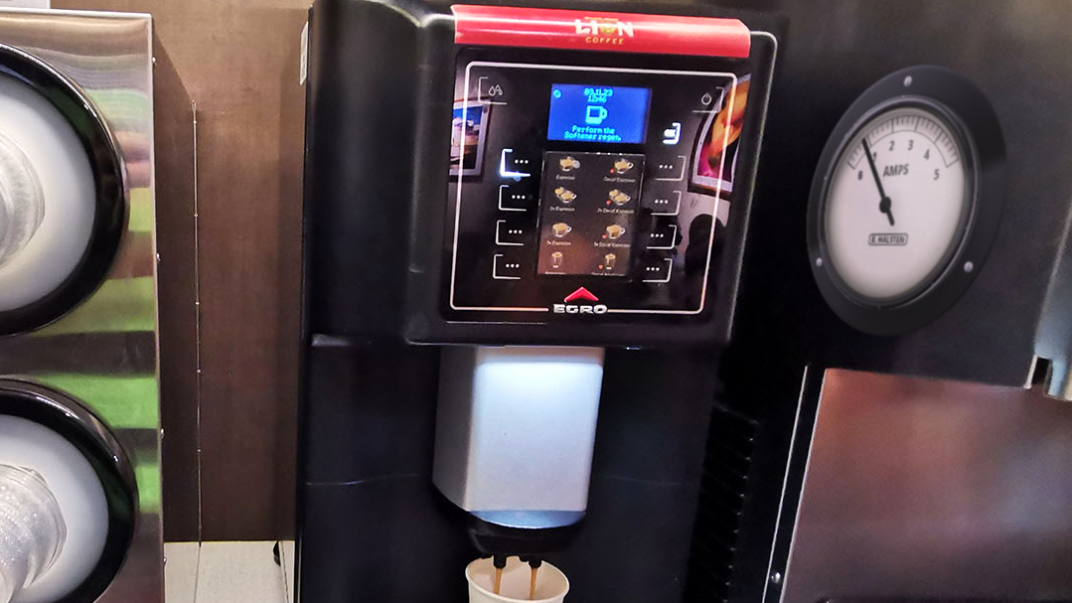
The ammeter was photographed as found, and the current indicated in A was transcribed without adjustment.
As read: 1 A
